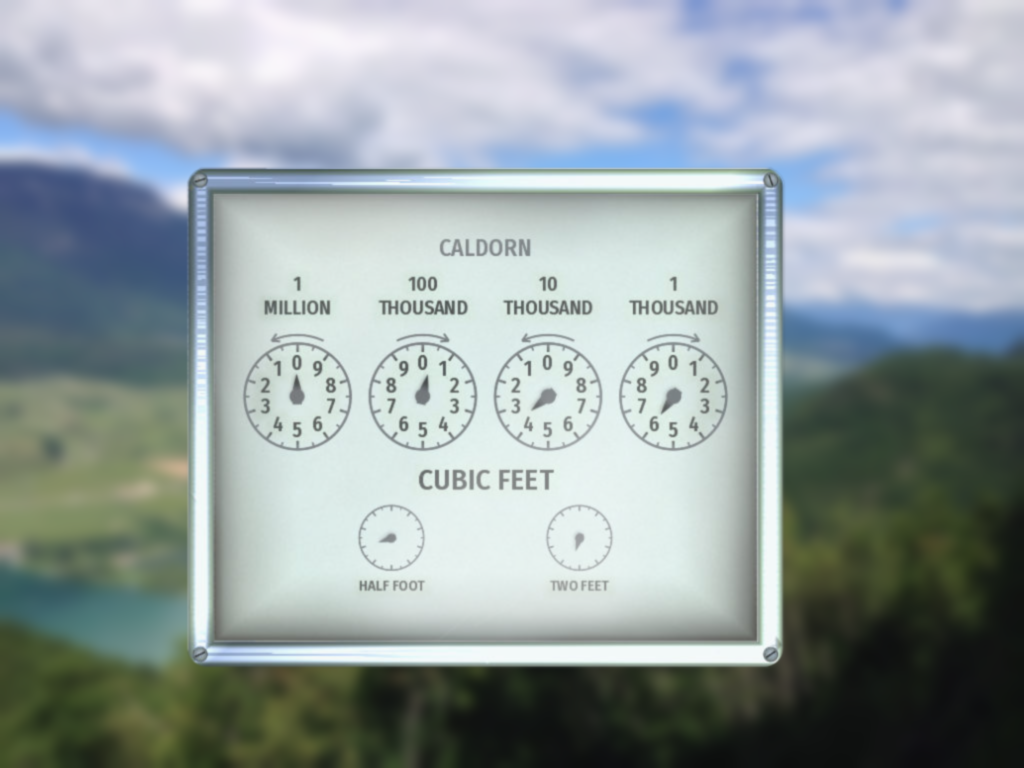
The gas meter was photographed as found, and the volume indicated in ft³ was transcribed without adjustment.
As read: 3600 ft³
